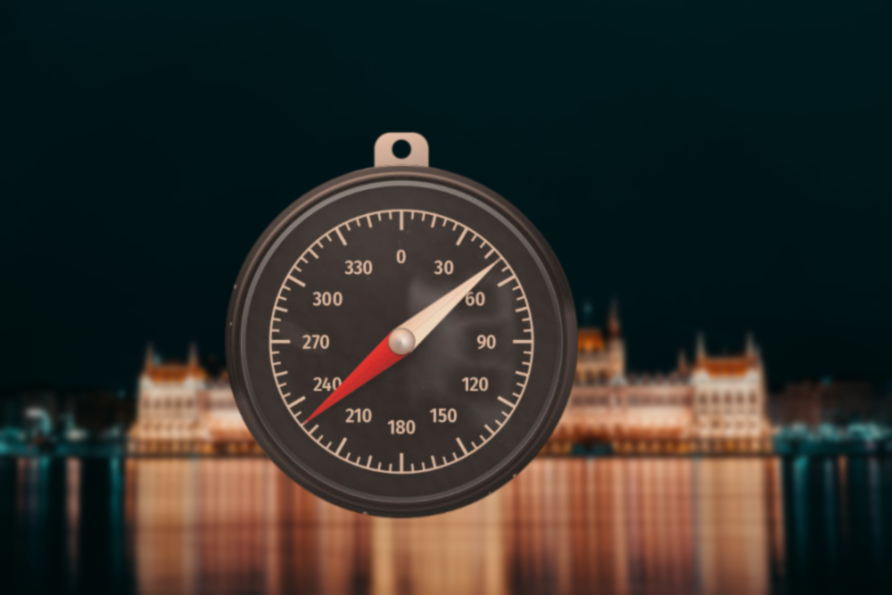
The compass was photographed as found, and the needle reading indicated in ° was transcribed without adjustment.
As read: 230 °
